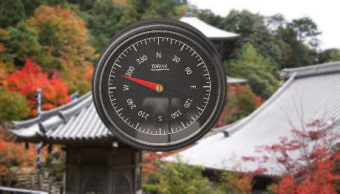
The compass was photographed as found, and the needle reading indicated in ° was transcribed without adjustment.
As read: 290 °
